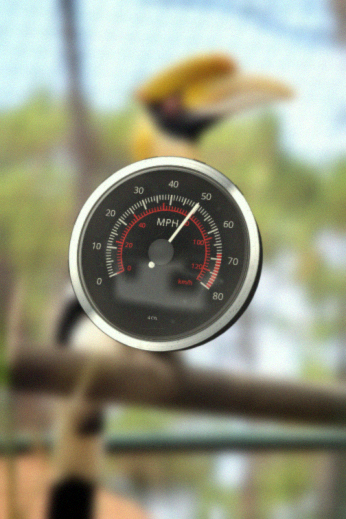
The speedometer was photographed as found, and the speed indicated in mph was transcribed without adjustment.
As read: 50 mph
